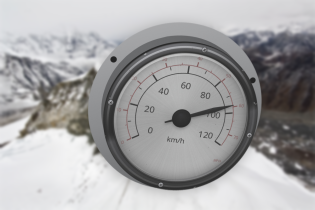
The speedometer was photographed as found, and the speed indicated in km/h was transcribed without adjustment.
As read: 95 km/h
